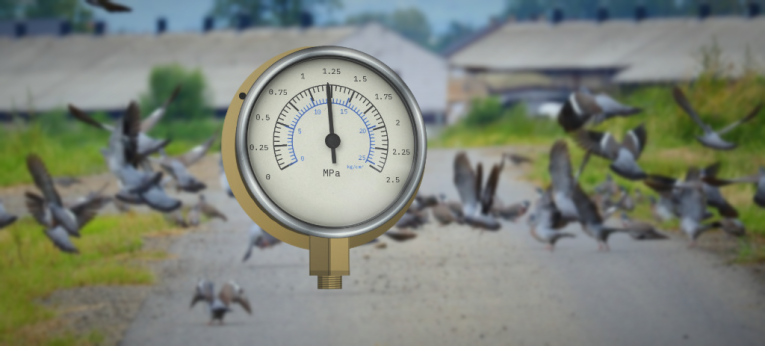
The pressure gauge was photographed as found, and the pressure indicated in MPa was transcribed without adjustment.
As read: 1.2 MPa
